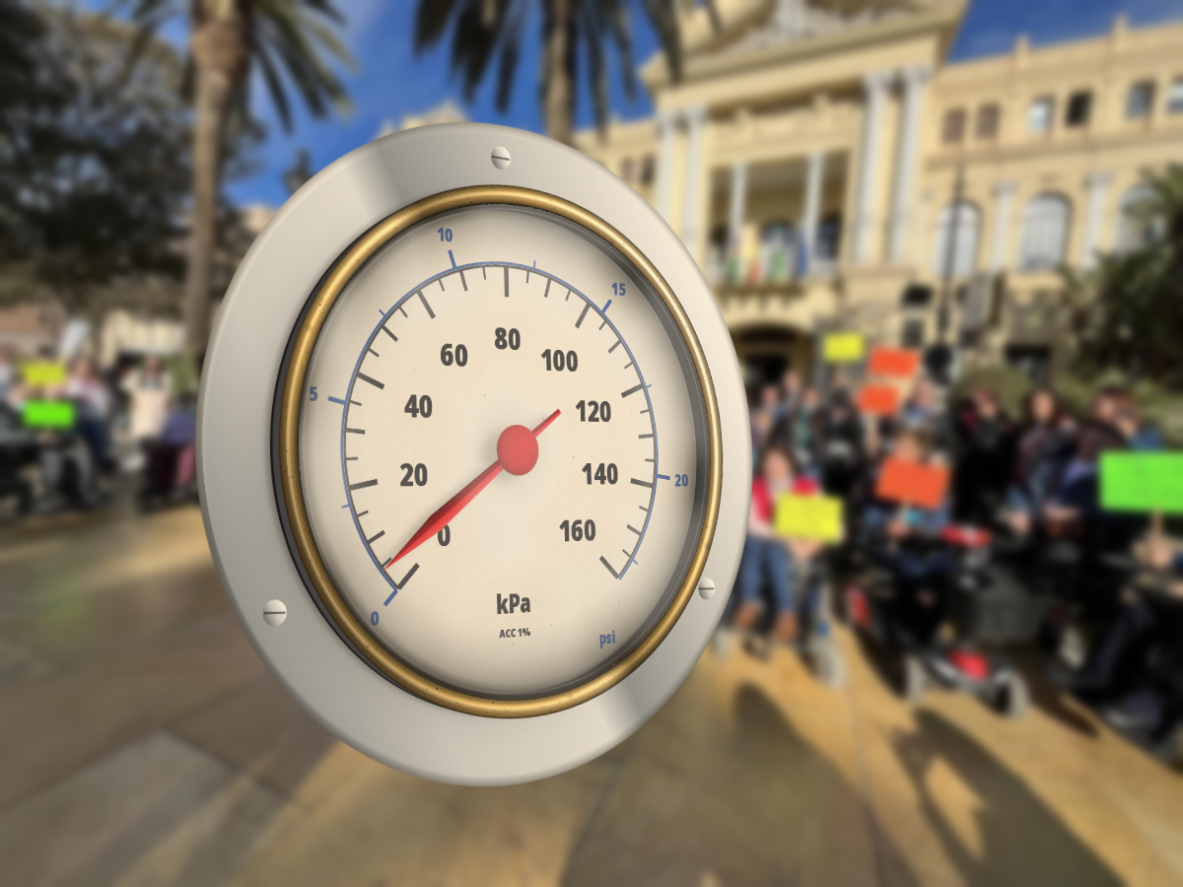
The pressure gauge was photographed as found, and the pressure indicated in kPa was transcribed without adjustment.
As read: 5 kPa
